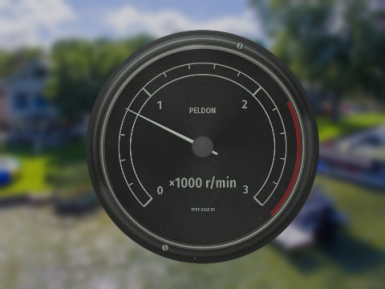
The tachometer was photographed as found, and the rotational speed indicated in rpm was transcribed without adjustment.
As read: 800 rpm
